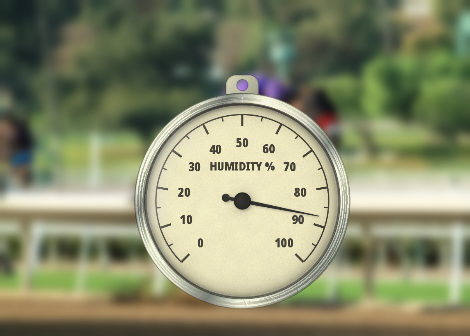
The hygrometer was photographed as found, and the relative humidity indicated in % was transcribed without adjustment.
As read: 87.5 %
